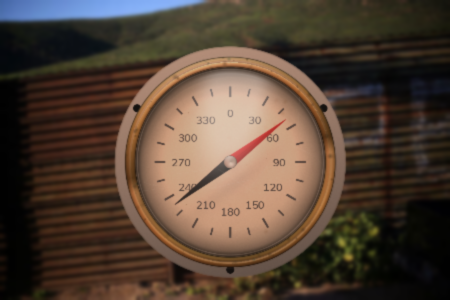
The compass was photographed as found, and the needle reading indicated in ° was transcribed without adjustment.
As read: 52.5 °
